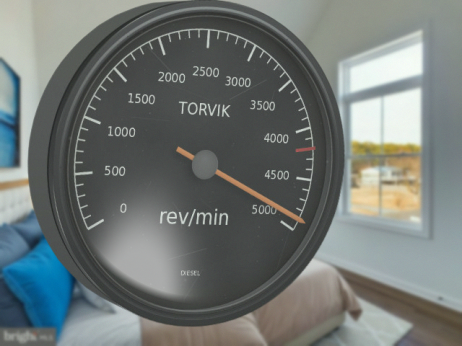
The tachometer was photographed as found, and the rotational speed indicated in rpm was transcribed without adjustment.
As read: 4900 rpm
